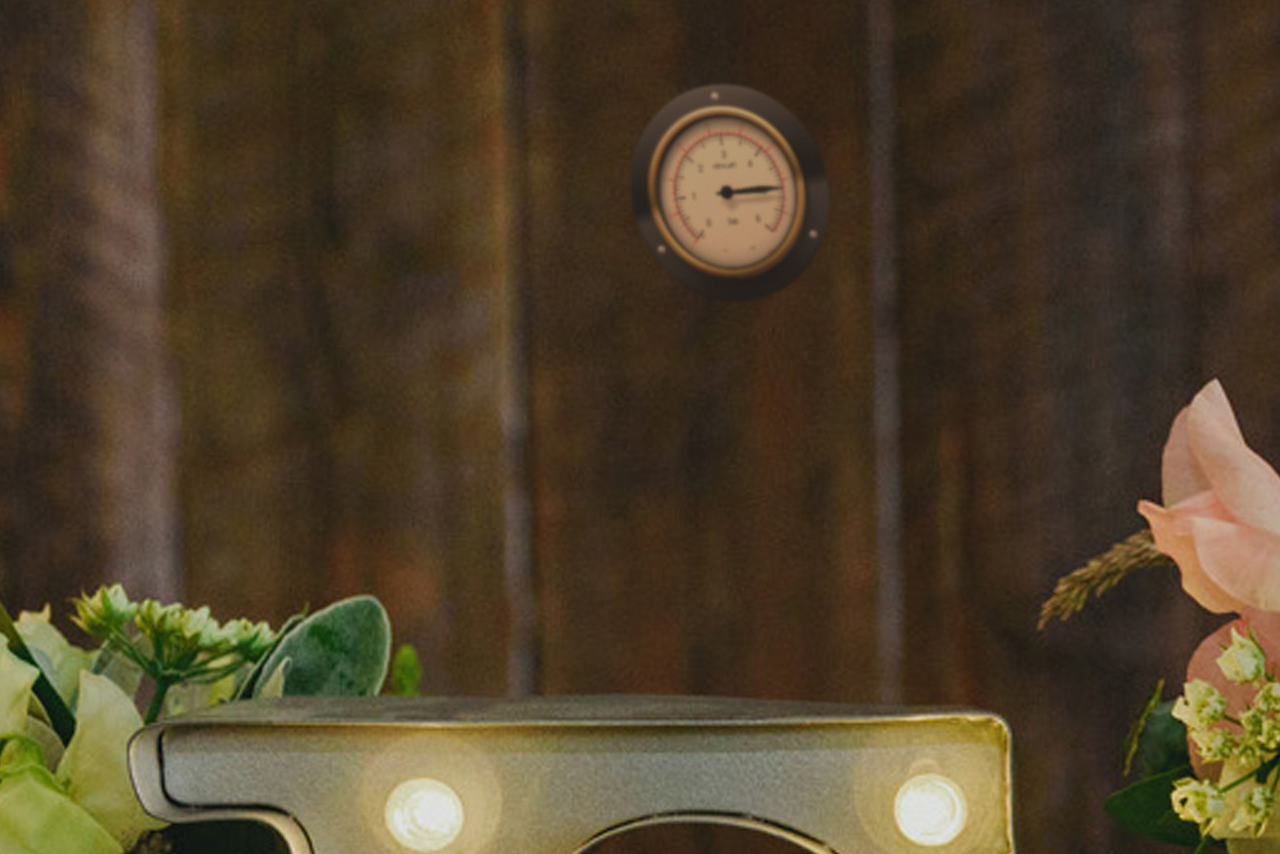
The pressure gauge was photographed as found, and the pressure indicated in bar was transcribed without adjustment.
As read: 5 bar
